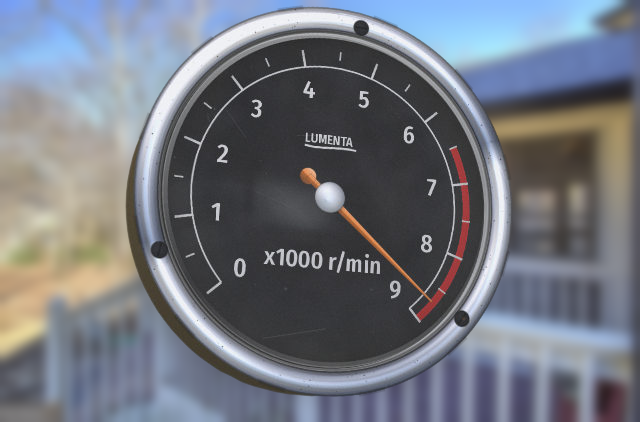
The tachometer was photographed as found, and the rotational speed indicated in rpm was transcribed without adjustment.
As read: 8750 rpm
